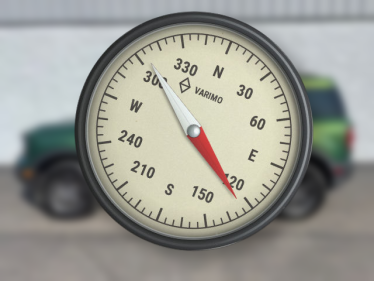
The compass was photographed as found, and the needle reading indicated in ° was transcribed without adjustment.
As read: 125 °
